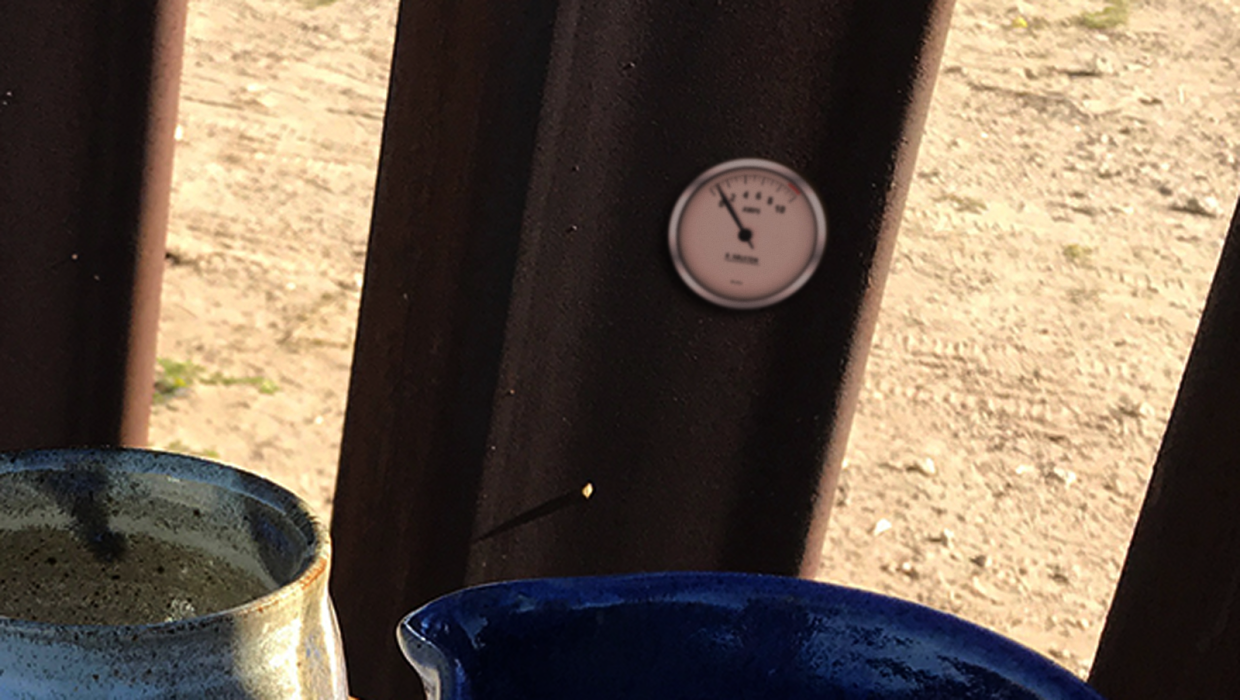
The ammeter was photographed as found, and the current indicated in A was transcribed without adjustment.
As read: 1 A
